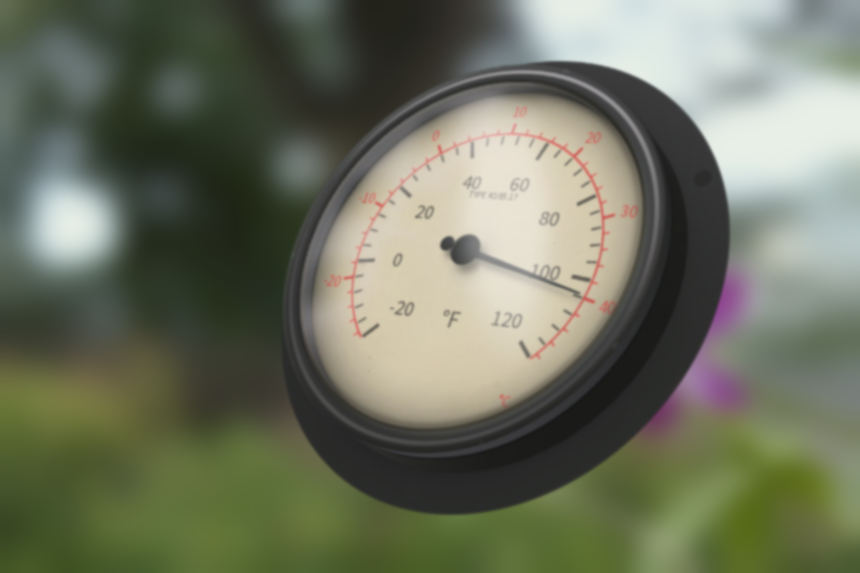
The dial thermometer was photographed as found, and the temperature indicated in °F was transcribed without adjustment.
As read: 104 °F
